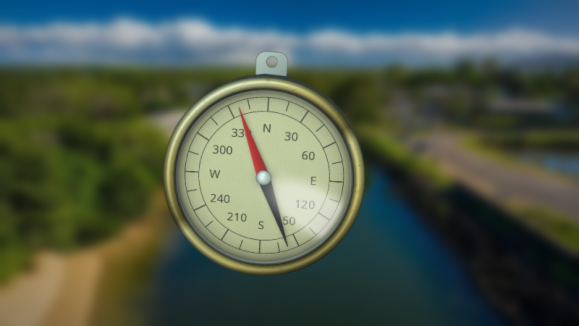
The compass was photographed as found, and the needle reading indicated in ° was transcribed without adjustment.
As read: 337.5 °
